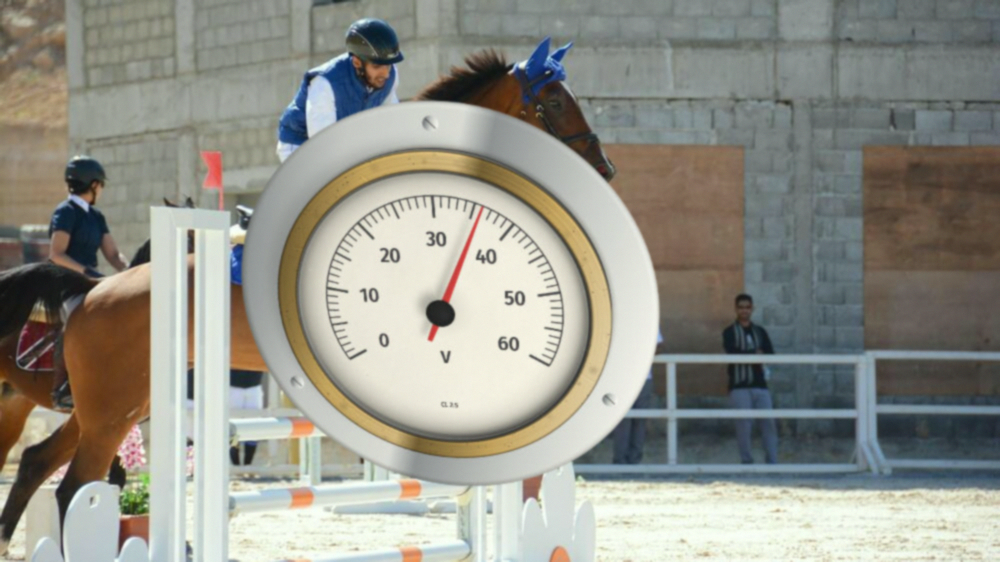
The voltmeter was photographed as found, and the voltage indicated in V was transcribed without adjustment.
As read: 36 V
